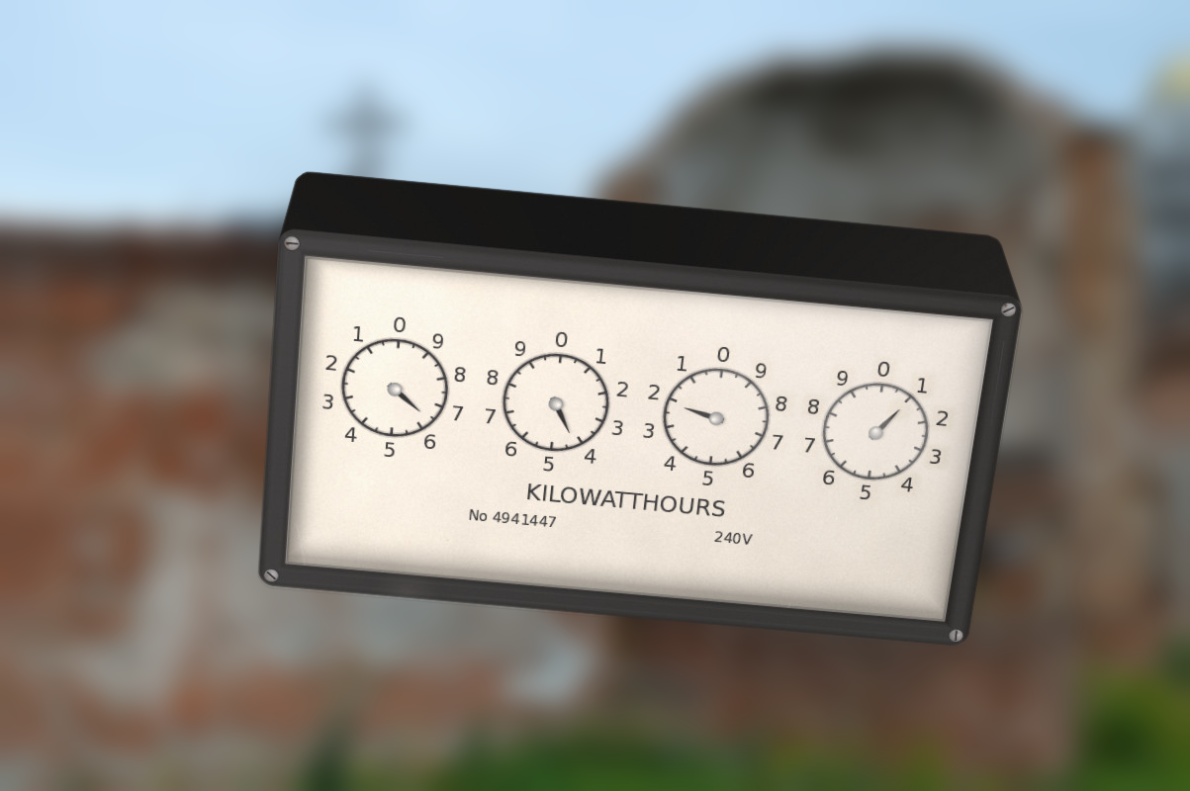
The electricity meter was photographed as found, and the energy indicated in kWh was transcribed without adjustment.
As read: 6421 kWh
